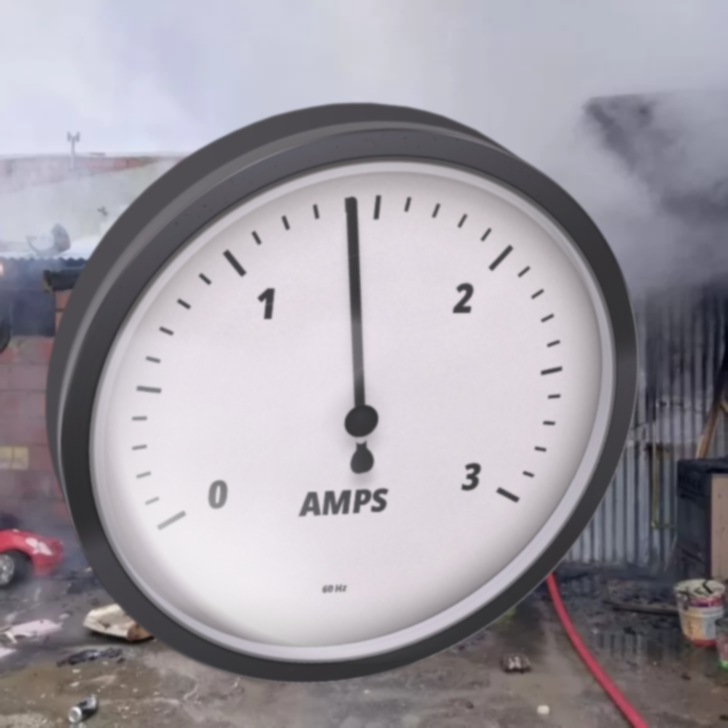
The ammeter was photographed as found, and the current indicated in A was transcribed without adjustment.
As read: 1.4 A
